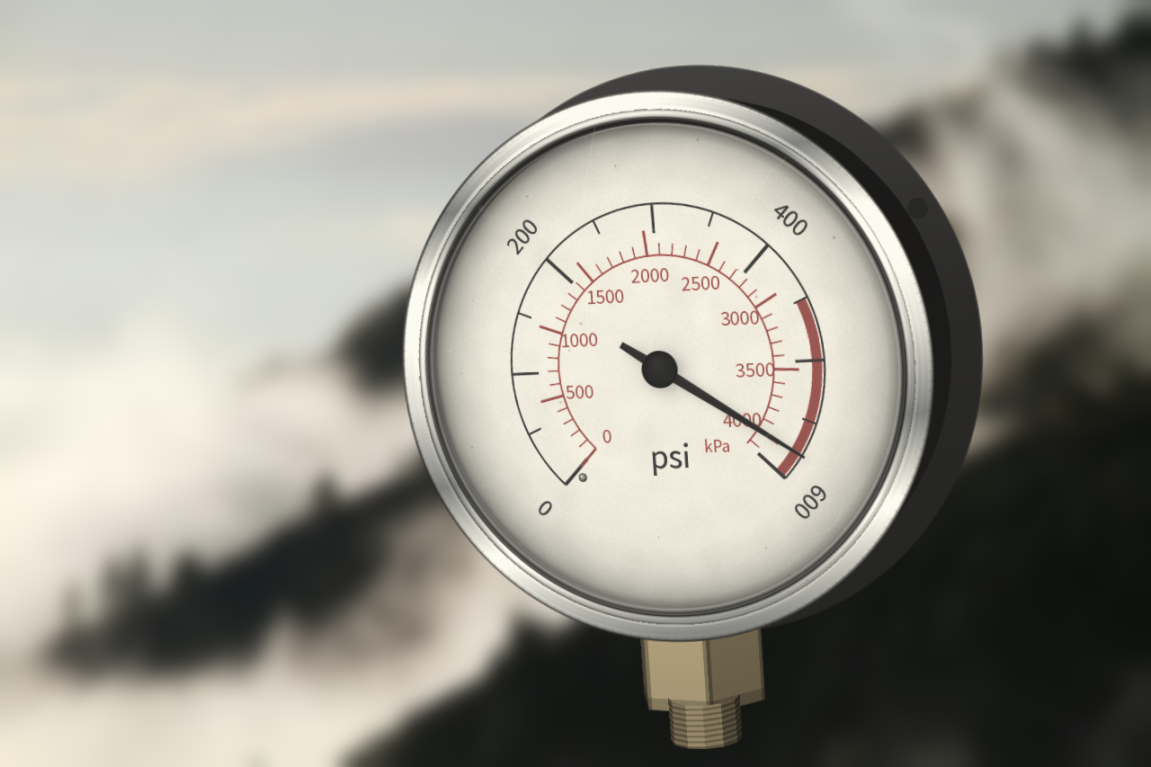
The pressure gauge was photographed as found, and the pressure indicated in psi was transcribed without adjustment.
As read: 575 psi
